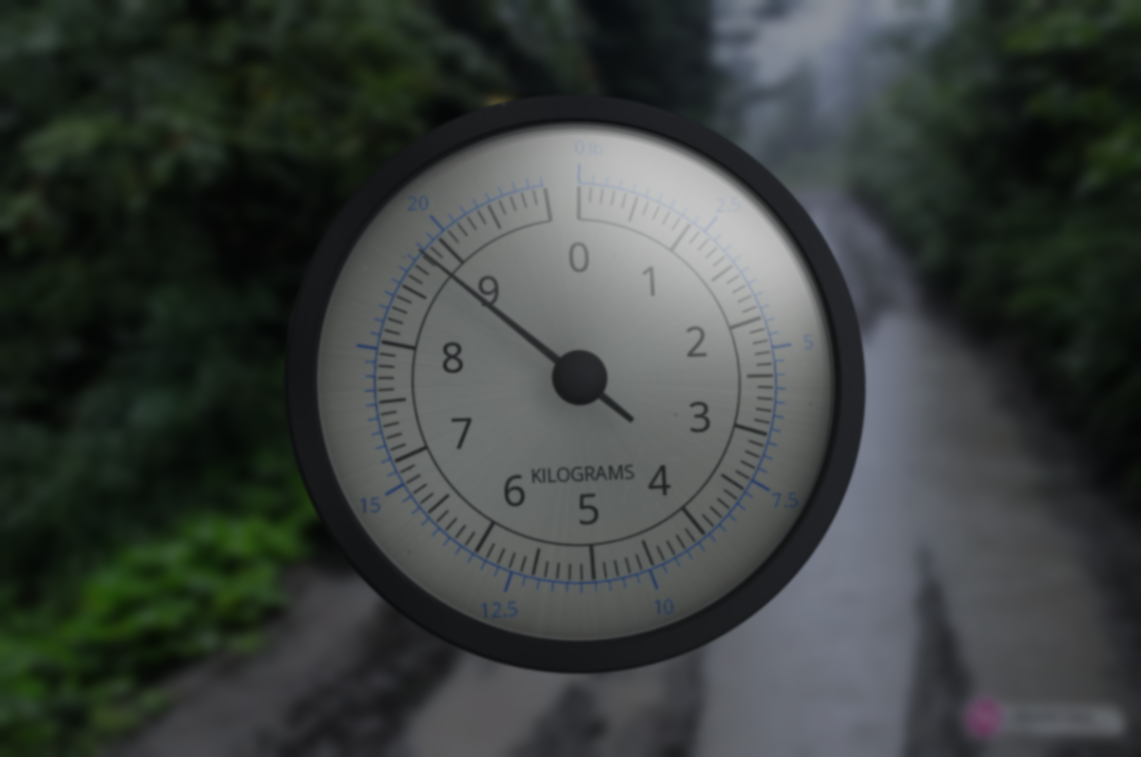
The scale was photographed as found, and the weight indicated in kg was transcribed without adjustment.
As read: 8.8 kg
